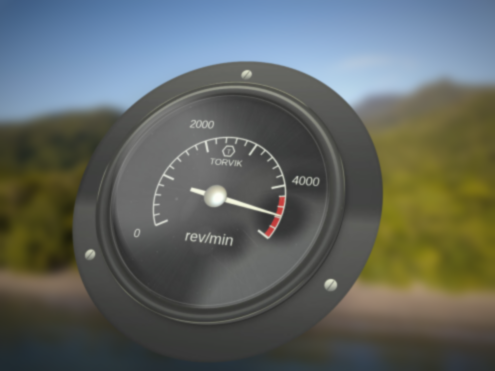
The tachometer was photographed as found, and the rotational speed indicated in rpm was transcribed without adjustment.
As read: 4600 rpm
